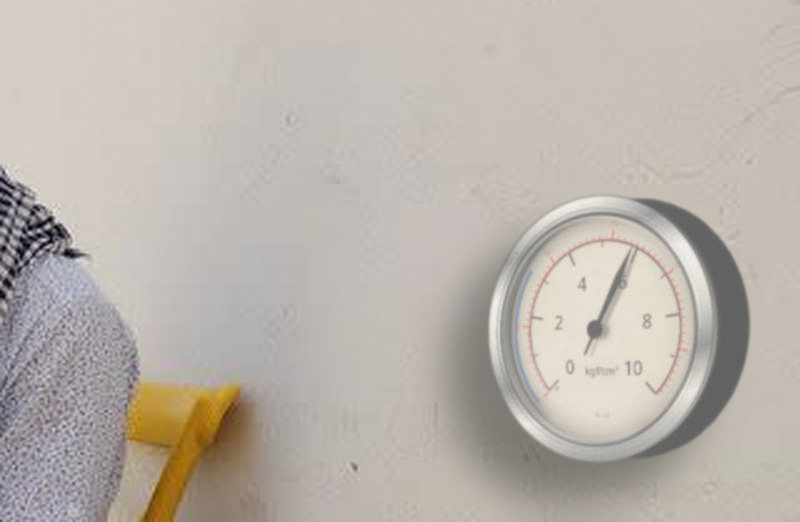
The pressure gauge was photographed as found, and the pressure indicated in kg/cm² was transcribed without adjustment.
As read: 6 kg/cm²
